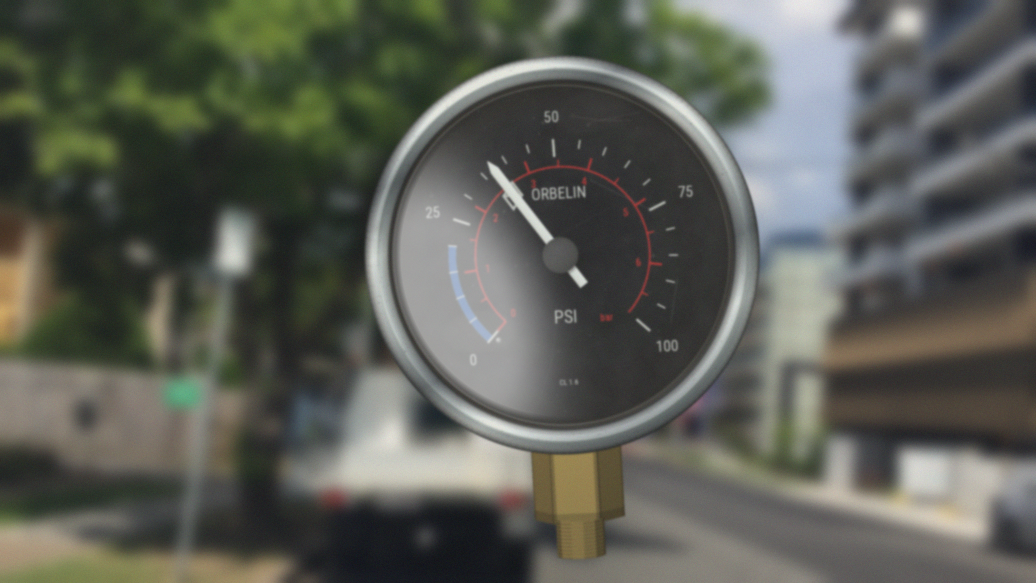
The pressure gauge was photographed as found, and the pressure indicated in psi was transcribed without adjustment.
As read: 37.5 psi
